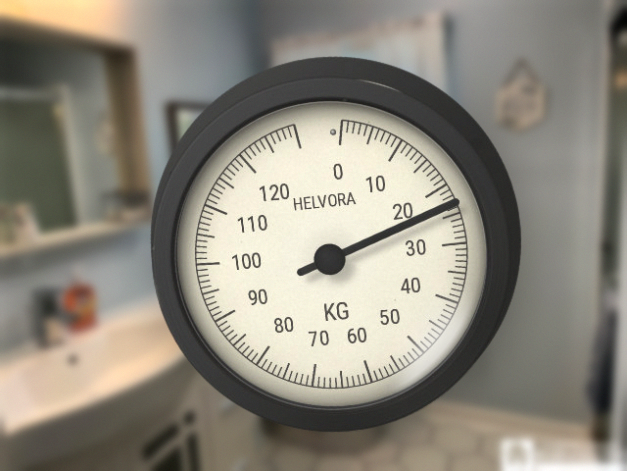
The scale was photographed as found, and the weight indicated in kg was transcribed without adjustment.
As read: 23 kg
